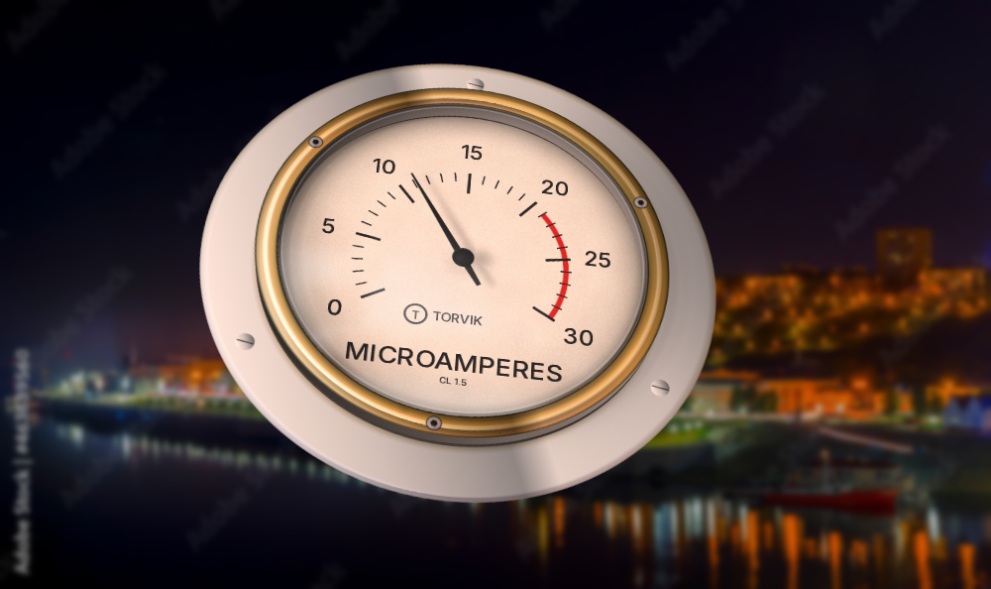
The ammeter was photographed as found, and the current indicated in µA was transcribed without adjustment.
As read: 11 µA
